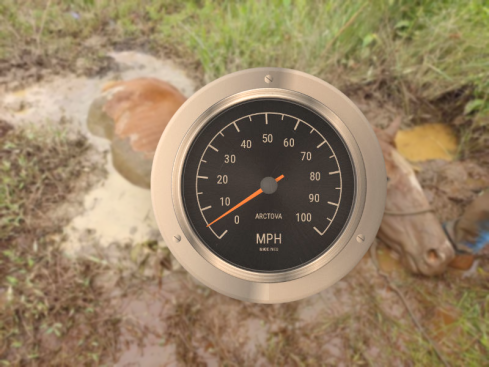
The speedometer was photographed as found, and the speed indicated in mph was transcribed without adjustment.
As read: 5 mph
